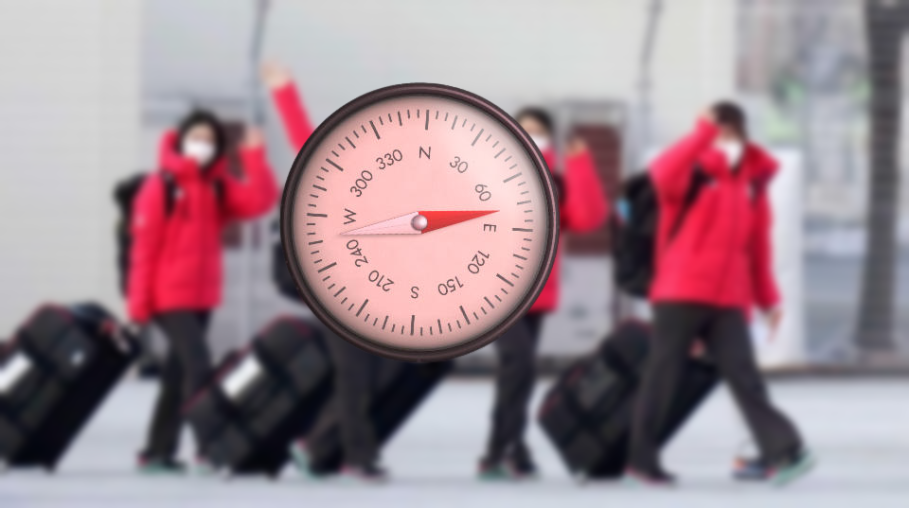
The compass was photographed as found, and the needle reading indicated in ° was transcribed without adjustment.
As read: 77.5 °
